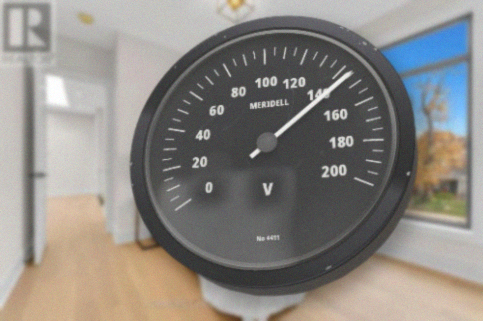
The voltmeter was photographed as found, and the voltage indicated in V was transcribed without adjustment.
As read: 145 V
